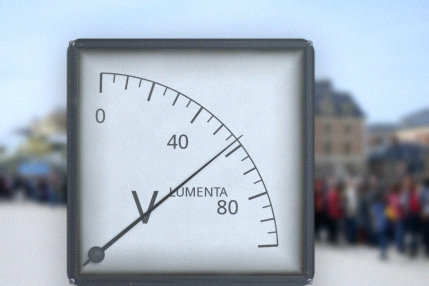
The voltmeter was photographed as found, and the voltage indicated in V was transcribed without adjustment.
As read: 57.5 V
